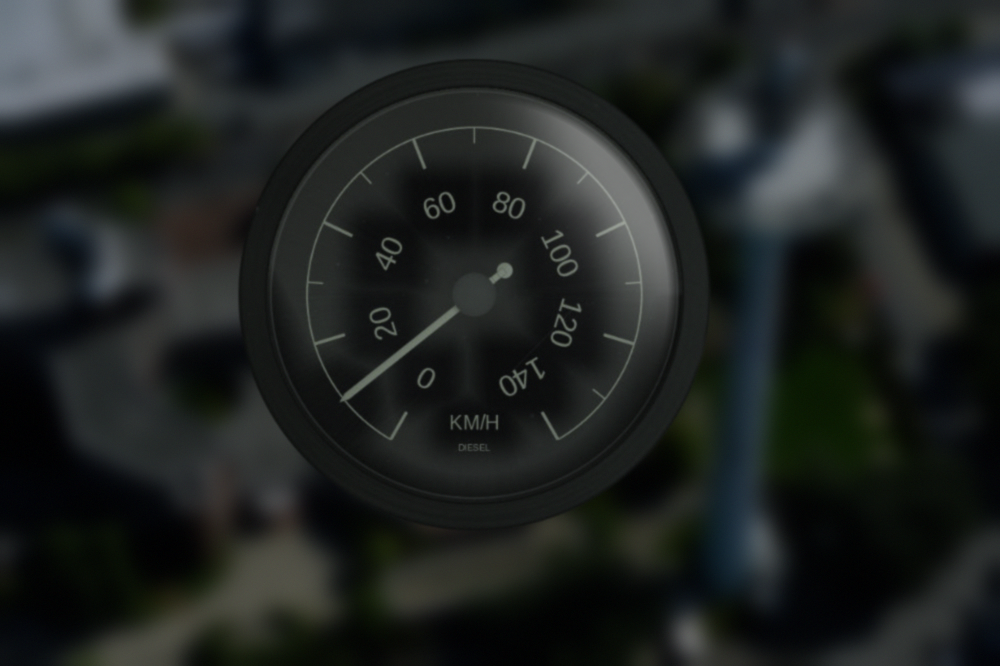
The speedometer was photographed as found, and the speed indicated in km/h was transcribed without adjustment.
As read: 10 km/h
